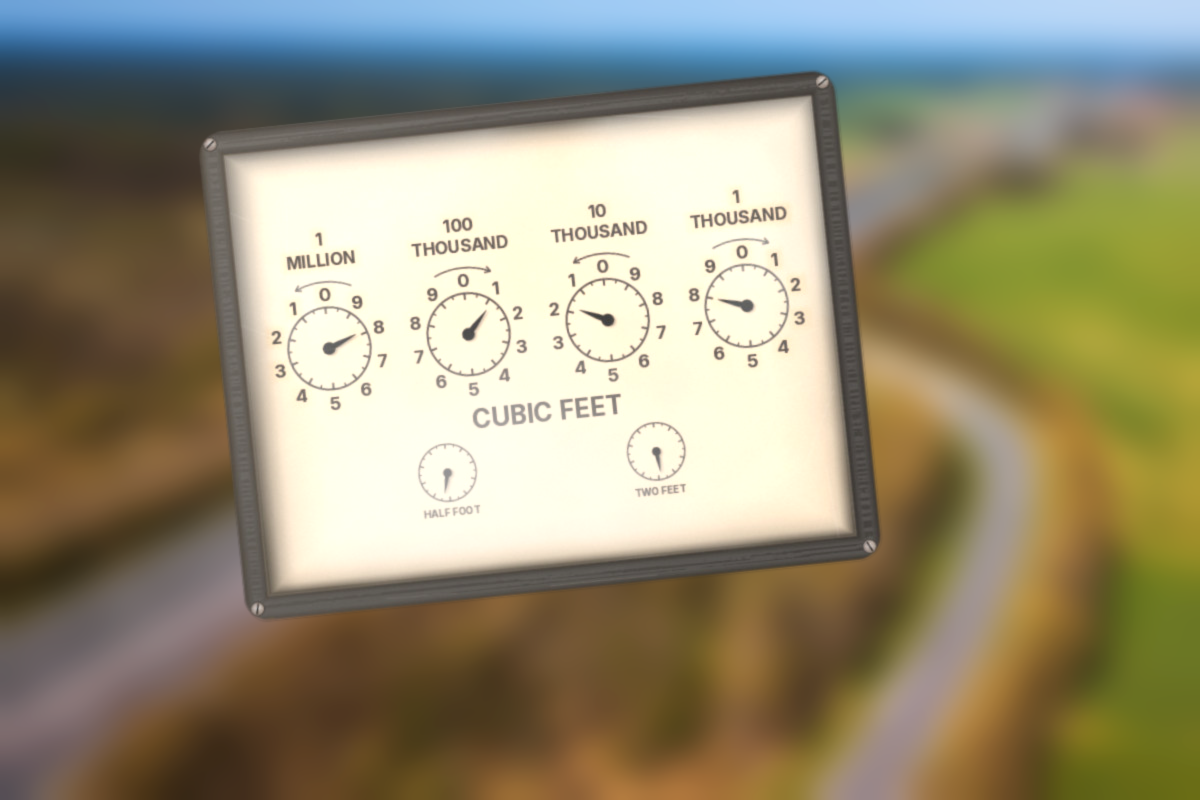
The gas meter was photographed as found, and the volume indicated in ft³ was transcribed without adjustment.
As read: 811800 ft³
